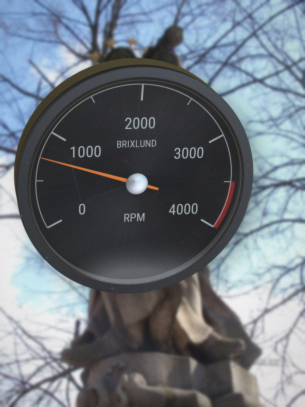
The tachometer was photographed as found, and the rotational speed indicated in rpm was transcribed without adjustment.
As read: 750 rpm
